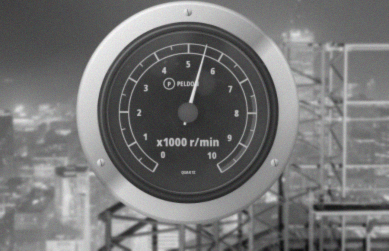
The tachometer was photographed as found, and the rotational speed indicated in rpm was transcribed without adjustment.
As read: 5500 rpm
